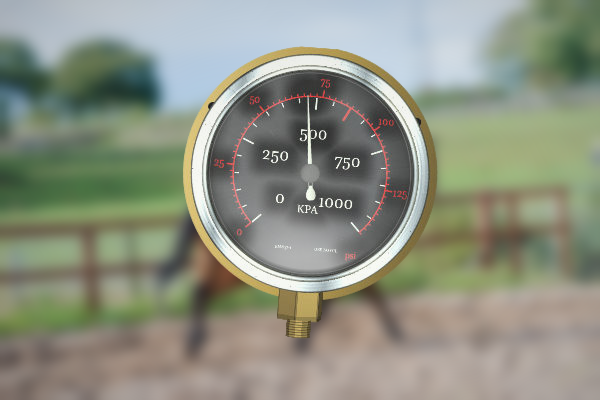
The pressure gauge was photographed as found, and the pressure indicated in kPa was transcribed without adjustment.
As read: 475 kPa
